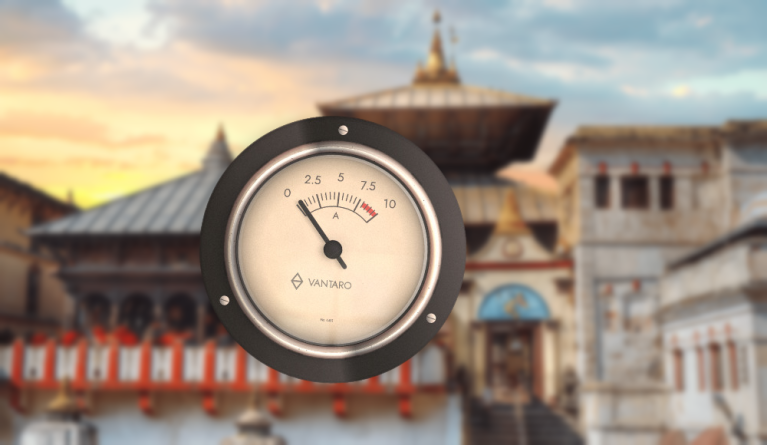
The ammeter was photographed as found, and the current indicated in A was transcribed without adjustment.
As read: 0.5 A
